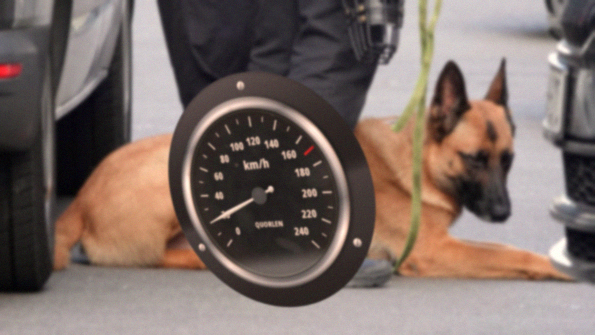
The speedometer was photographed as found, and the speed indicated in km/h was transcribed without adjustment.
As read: 20 km/h
